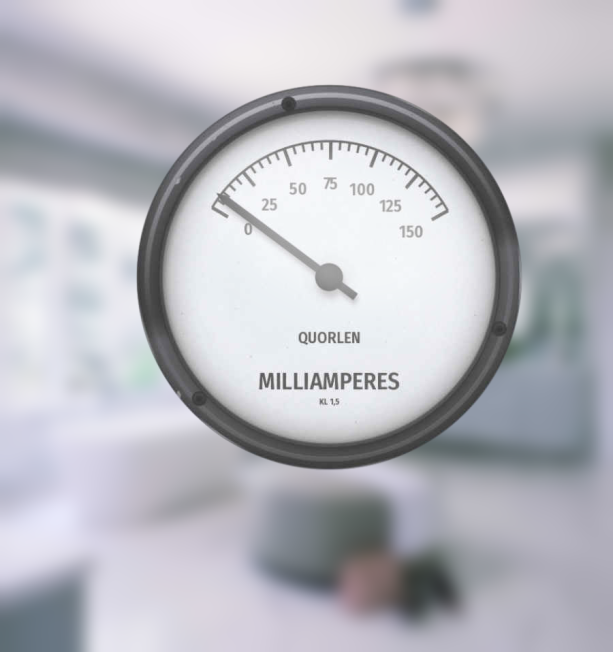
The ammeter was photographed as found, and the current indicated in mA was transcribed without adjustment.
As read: 7.5 mA
